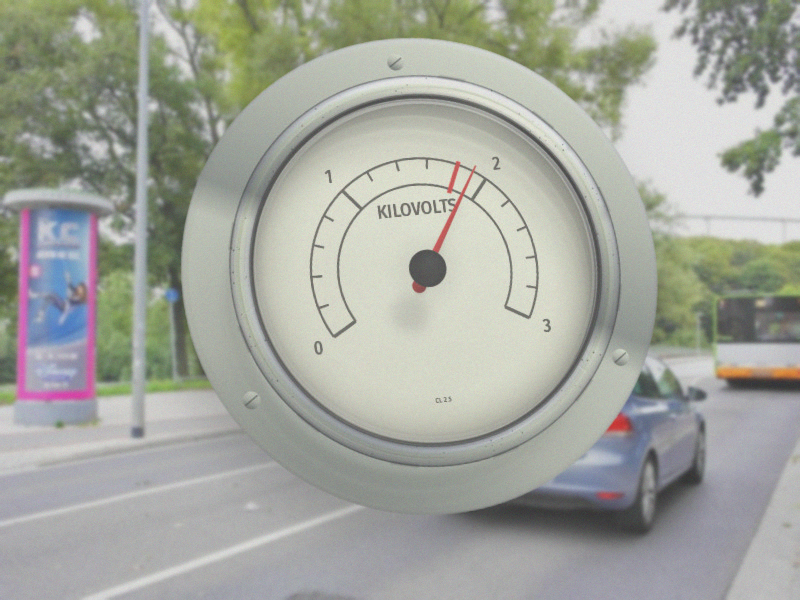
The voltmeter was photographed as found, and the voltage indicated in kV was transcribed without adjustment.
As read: 1.9 kV
